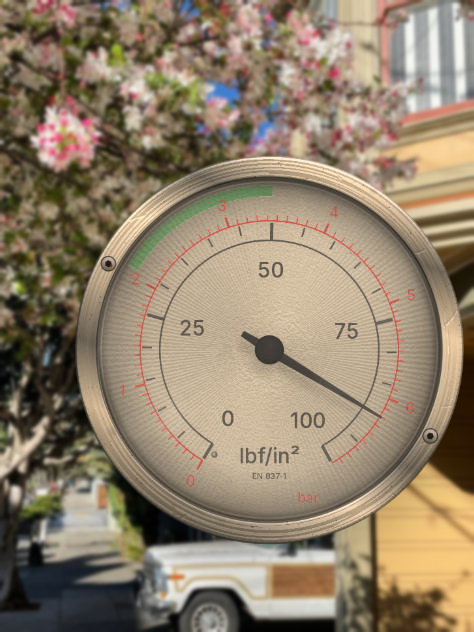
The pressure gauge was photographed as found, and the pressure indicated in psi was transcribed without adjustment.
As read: 90 psi
